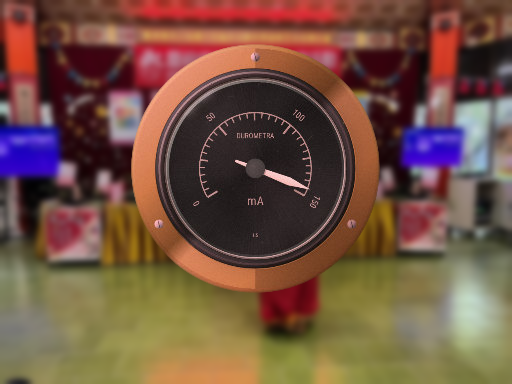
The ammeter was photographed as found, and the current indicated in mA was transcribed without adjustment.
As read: 145 mA
